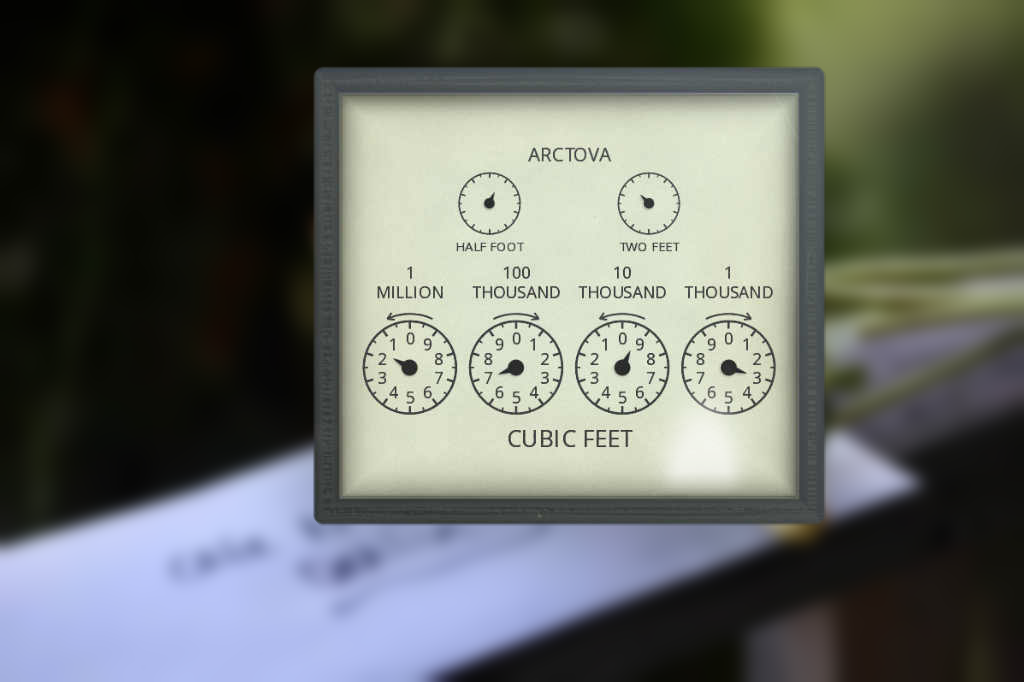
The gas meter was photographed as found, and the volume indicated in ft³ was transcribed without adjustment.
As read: 169300 ft³
